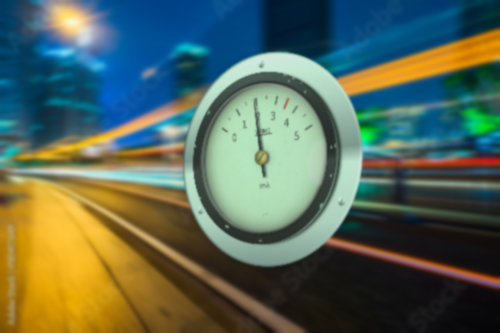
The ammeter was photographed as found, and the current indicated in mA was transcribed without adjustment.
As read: 2 mA
